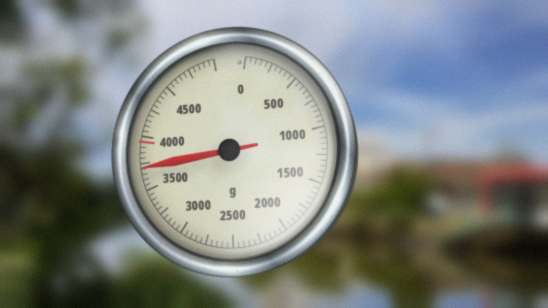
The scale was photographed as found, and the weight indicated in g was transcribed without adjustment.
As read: 3700 g
